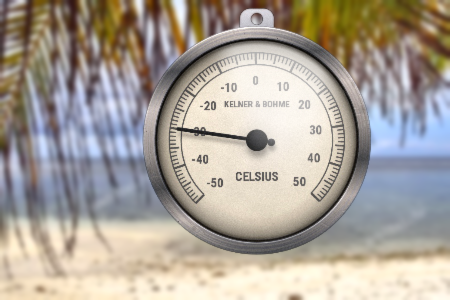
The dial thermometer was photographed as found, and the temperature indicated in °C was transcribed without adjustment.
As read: -30 °C
